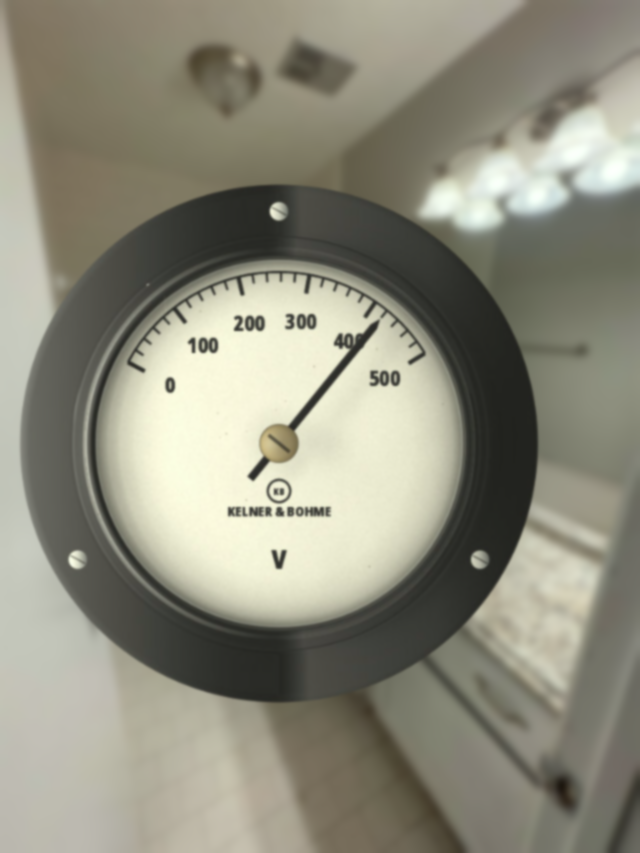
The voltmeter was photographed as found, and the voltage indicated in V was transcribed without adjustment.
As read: 420 V
